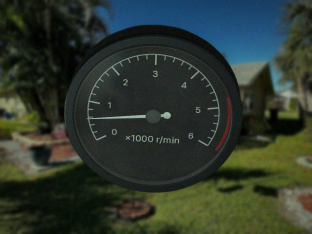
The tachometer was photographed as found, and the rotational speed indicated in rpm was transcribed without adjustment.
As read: 600 rpm
